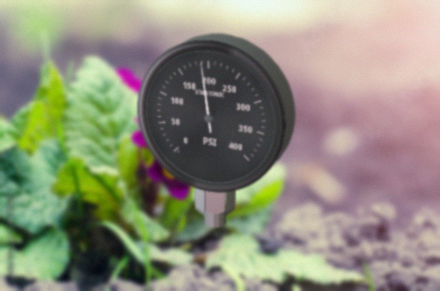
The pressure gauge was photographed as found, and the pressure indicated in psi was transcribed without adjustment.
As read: 190 psi
